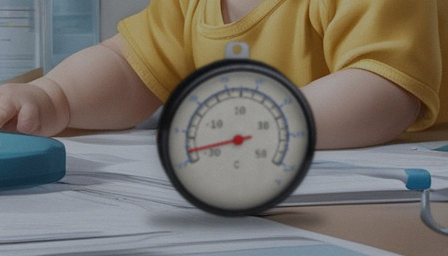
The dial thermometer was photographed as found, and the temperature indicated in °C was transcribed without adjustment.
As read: -25 °C
